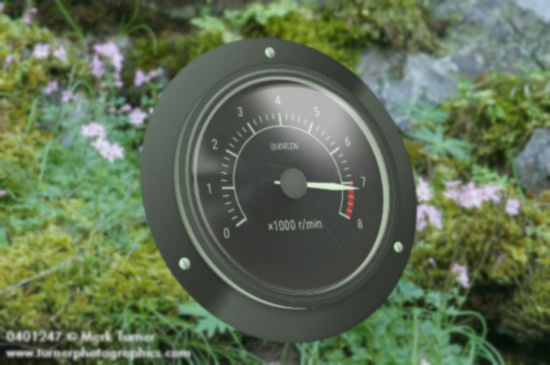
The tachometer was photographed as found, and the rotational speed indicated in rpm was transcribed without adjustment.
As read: 7200 rpm
